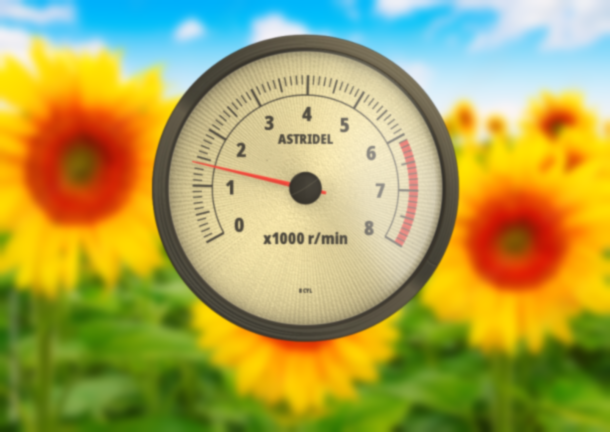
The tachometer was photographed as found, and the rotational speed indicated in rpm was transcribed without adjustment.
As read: 1400 rpm
